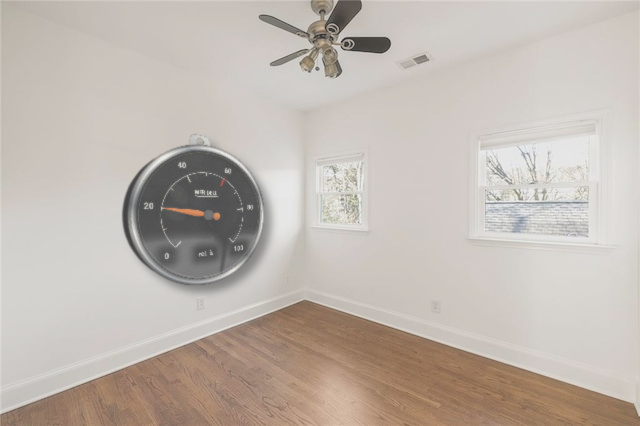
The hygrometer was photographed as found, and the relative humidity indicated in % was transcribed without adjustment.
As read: 20 %
